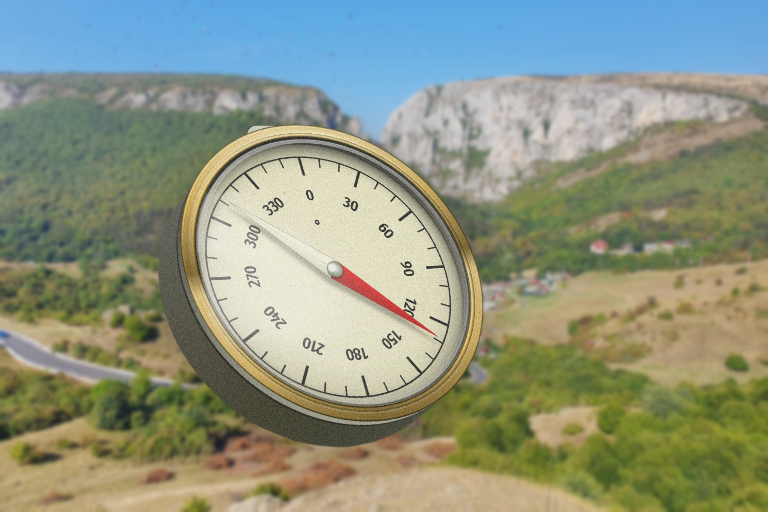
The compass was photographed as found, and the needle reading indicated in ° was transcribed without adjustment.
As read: 130 °
